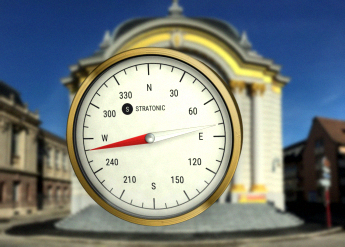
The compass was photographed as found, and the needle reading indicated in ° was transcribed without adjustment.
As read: 260 °
